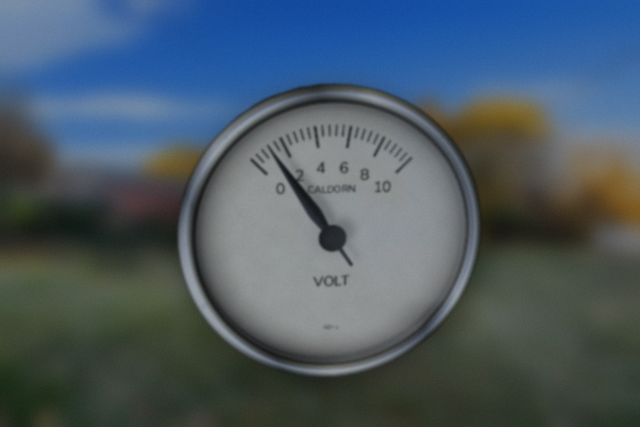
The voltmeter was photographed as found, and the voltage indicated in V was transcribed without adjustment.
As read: 1.2 V
